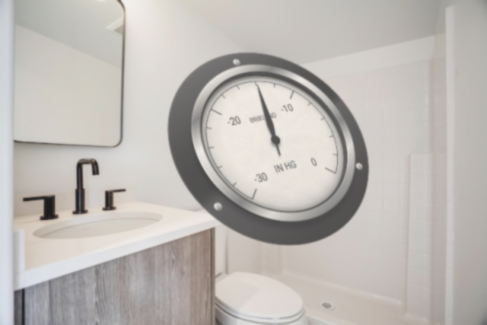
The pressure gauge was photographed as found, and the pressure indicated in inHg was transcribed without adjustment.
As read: -14 inHg
